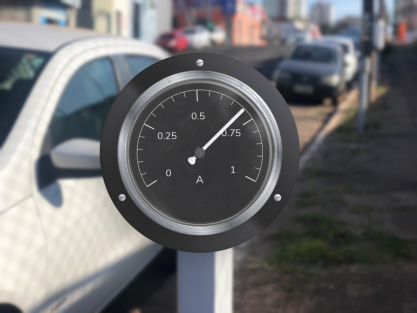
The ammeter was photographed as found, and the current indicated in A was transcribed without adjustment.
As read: 0.7 A
